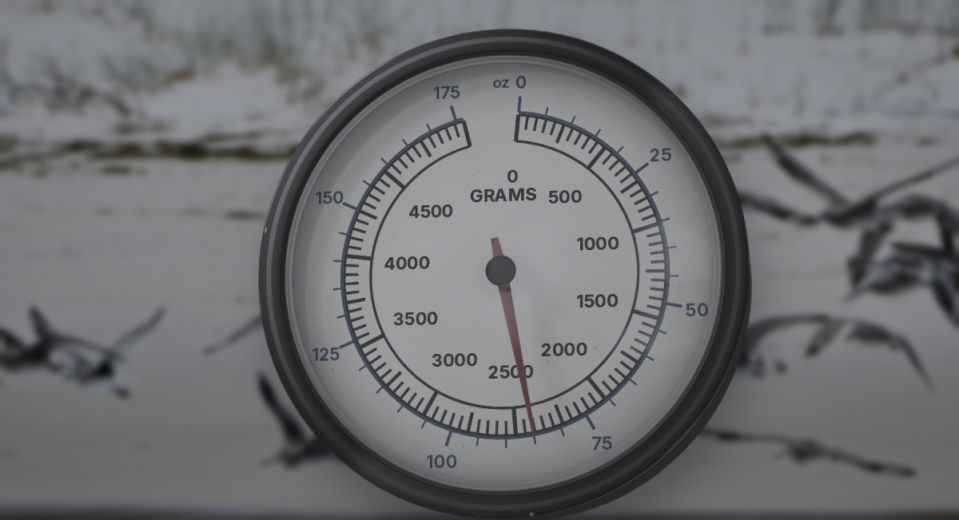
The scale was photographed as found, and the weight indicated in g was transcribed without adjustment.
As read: 2400 g
